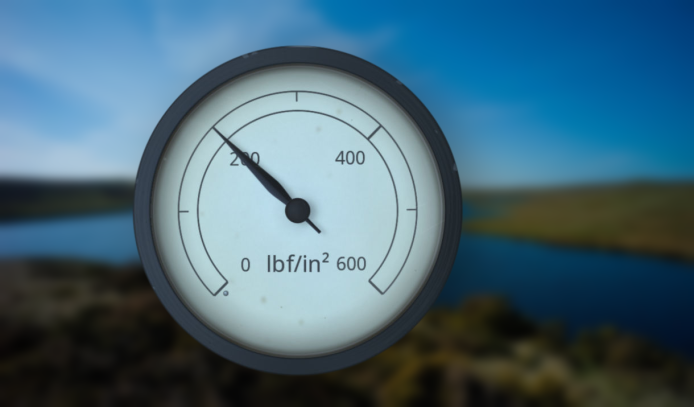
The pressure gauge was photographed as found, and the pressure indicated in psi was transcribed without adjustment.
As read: 200 psi
